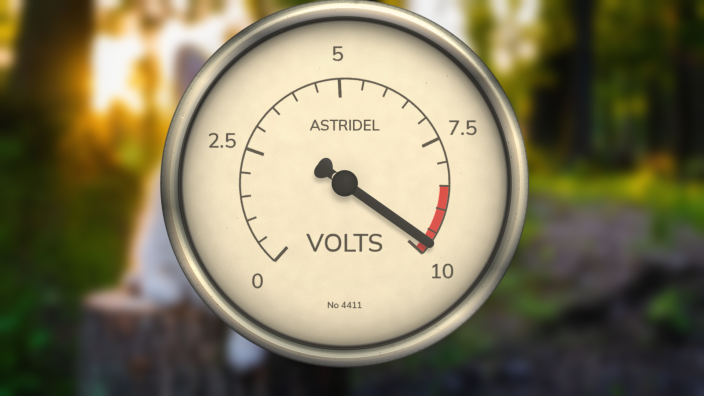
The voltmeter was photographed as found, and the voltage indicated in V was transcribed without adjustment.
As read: 9.75 V
